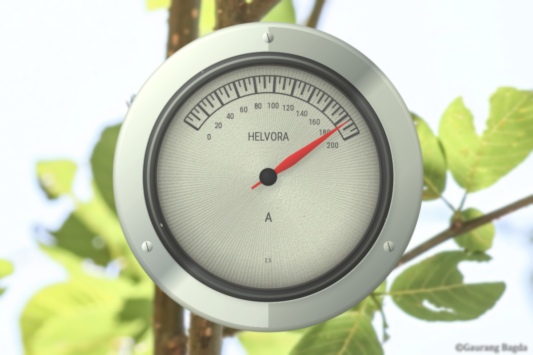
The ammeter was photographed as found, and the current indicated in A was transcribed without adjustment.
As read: 185 A
